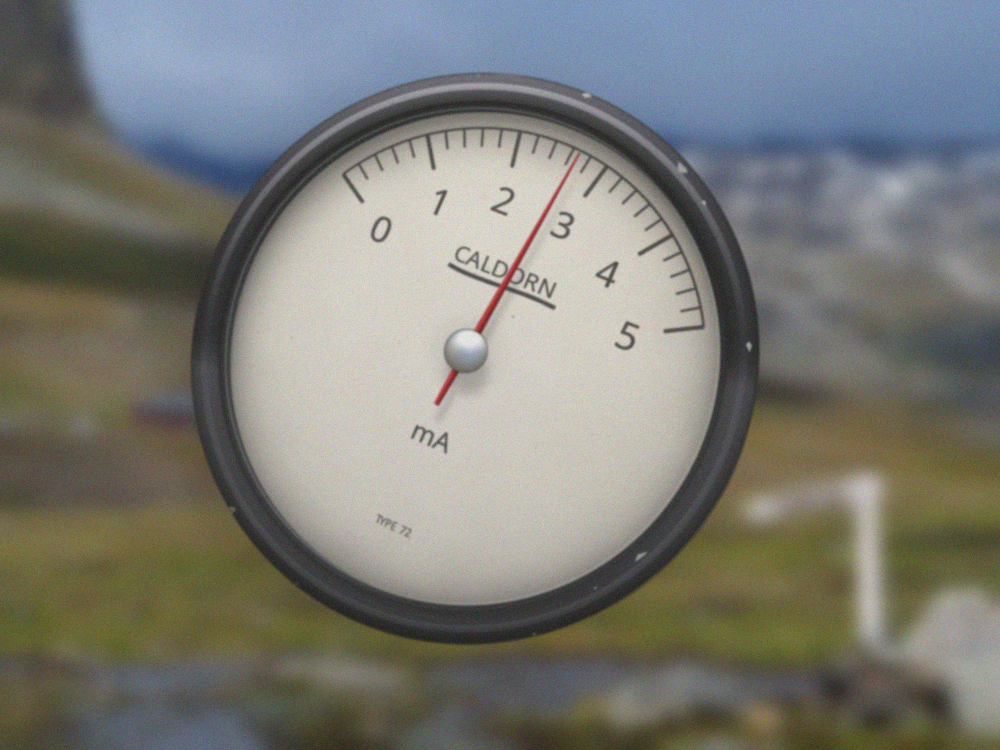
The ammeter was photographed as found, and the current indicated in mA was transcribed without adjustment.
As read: 2.7 mA
